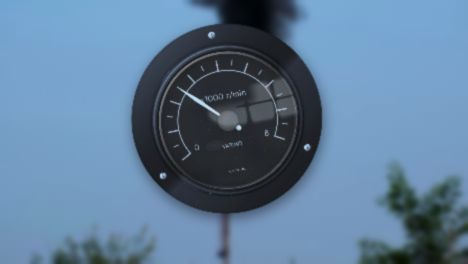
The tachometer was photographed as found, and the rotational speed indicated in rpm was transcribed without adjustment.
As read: 2500 rpm
